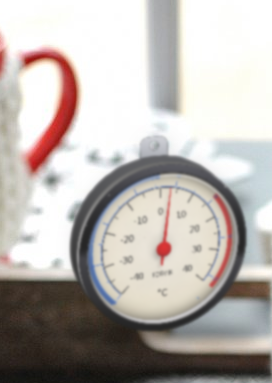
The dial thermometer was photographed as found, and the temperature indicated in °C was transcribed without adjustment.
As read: 2.5 °C
